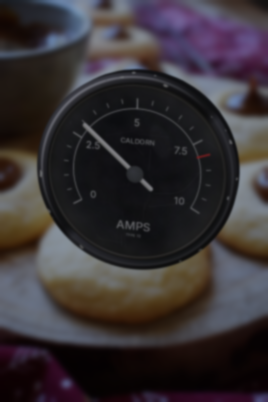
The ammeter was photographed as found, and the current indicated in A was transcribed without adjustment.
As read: 3 A
